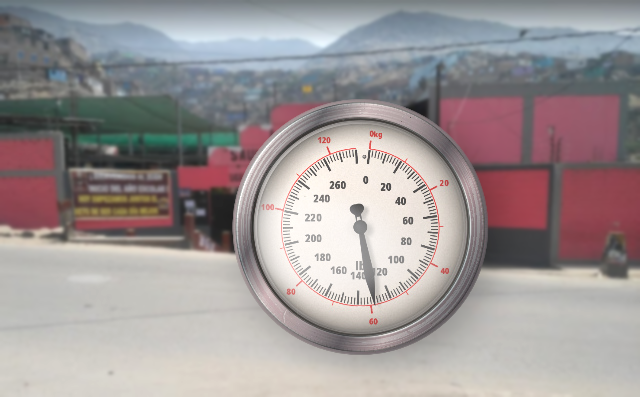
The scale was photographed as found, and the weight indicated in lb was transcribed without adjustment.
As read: 130 lb
